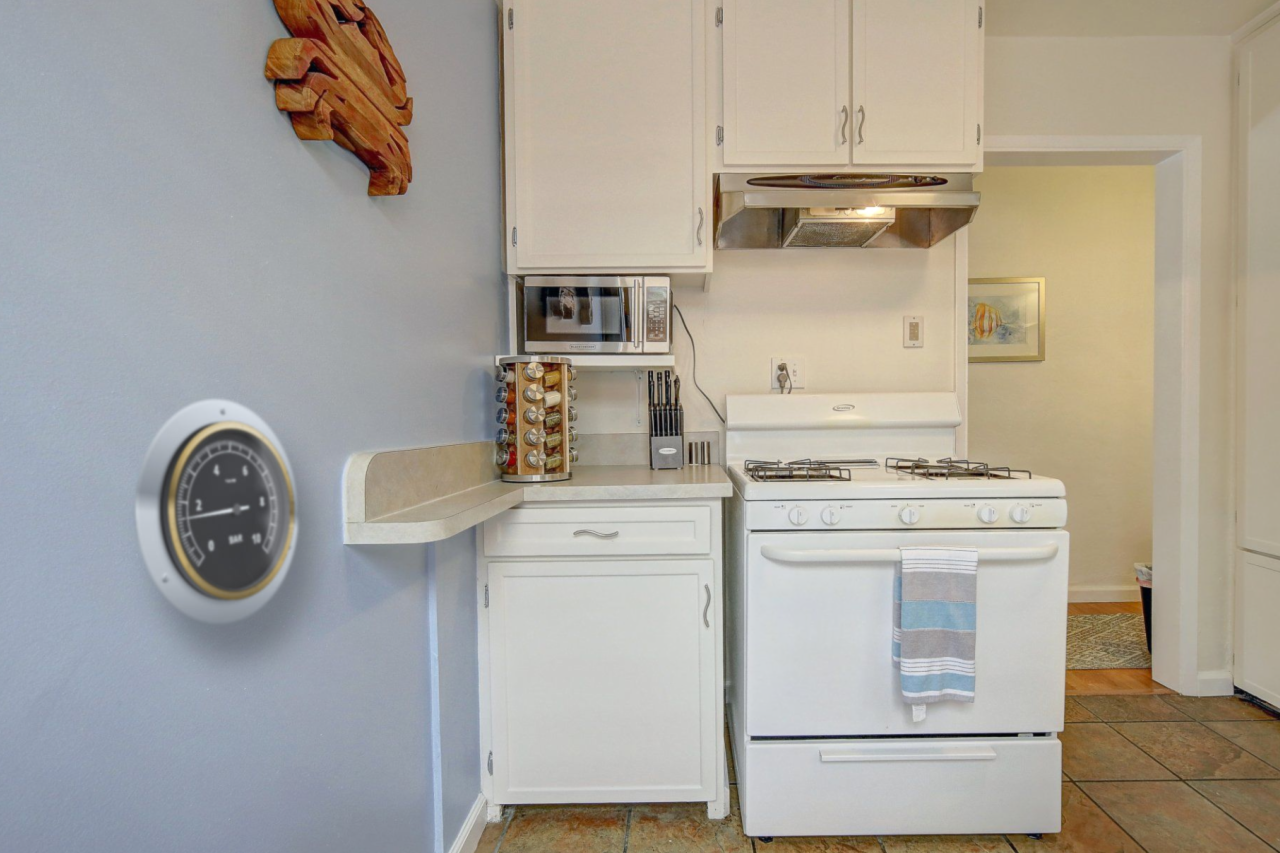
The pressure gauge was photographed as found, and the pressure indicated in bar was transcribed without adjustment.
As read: 1.5 bar
